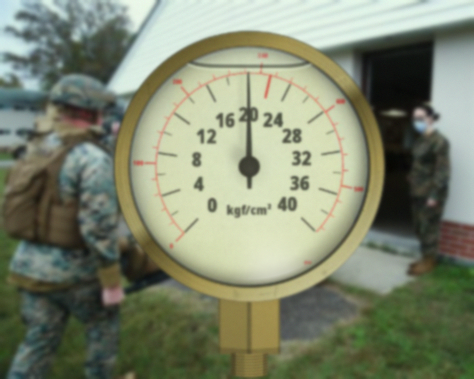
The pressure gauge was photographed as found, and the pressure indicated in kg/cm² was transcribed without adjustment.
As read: 20 kg/cm²
